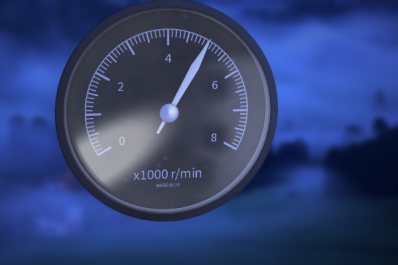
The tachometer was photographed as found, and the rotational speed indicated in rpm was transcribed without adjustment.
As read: 5000 rpm
